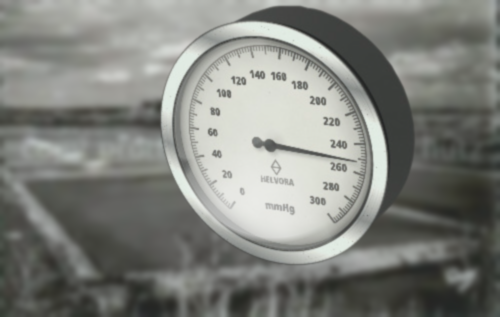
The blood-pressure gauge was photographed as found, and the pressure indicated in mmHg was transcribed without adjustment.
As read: 250 mmHg
